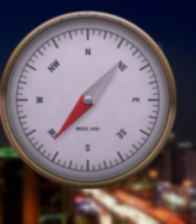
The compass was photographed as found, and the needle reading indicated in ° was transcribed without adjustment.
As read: 220 °
